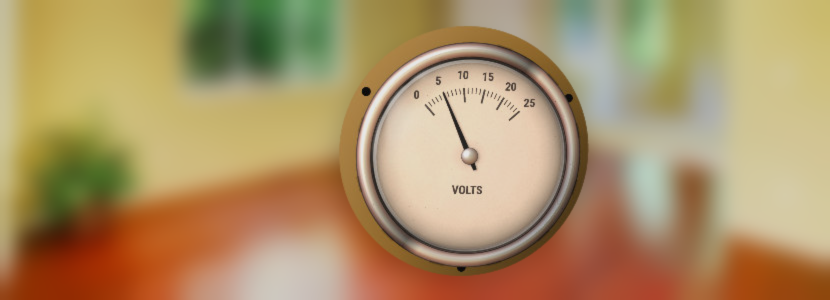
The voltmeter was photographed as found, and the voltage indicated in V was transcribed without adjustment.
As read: 5 V
